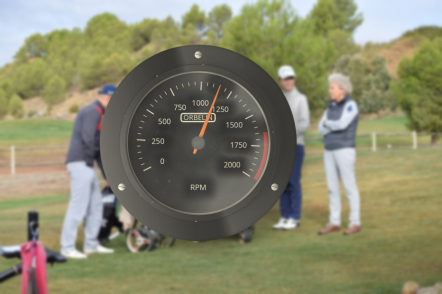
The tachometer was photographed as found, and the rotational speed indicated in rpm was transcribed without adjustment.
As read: 1150 rpm
